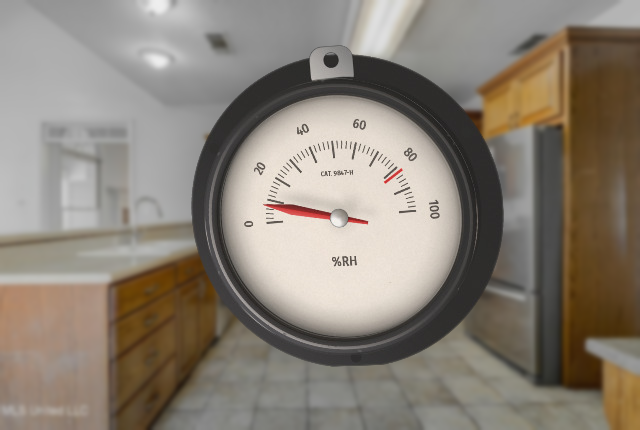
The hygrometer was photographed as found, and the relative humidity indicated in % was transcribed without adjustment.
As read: 8 %
